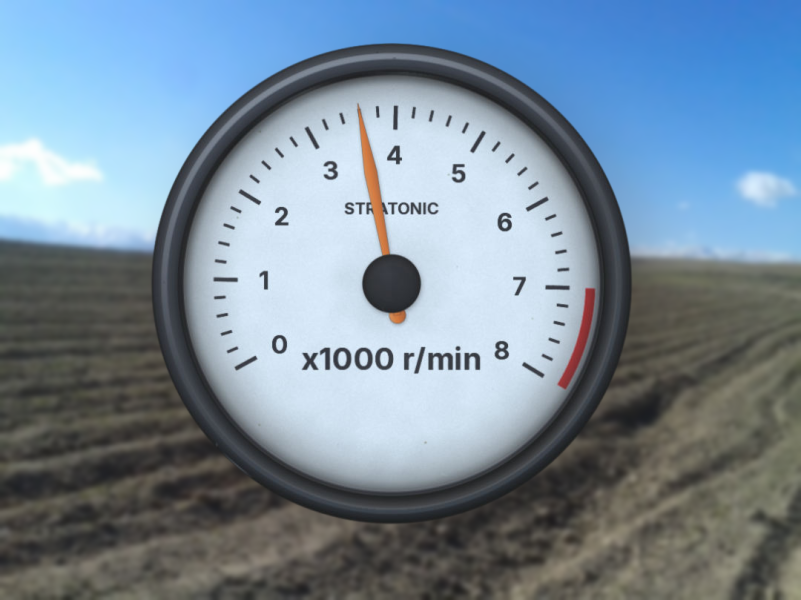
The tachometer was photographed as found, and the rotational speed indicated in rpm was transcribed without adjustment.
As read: 3600 rpm
